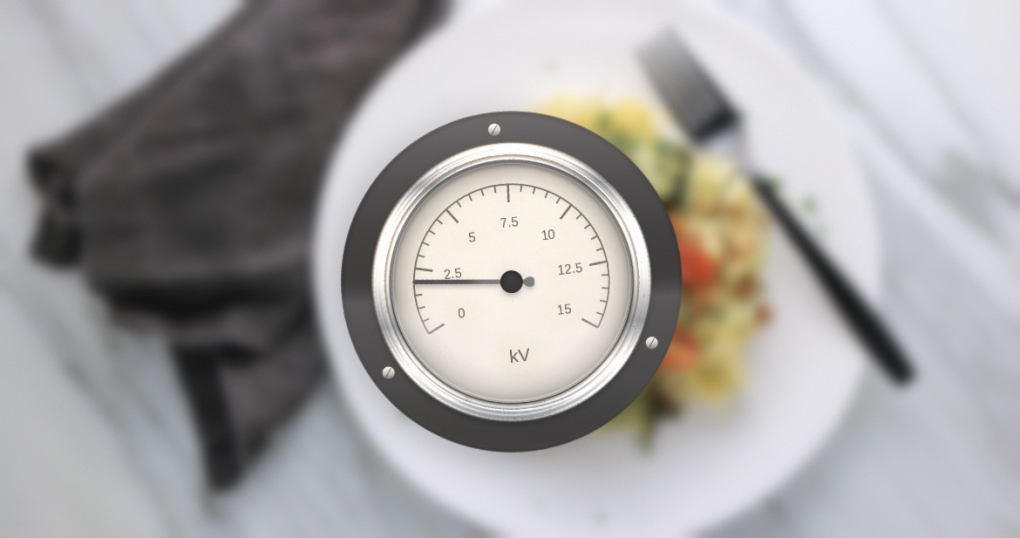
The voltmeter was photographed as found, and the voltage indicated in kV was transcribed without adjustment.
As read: 2 kV
